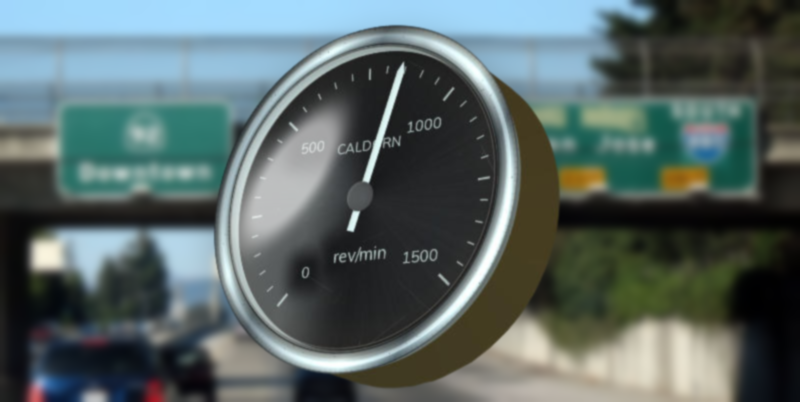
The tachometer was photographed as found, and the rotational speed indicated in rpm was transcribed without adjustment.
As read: 850 rpm
